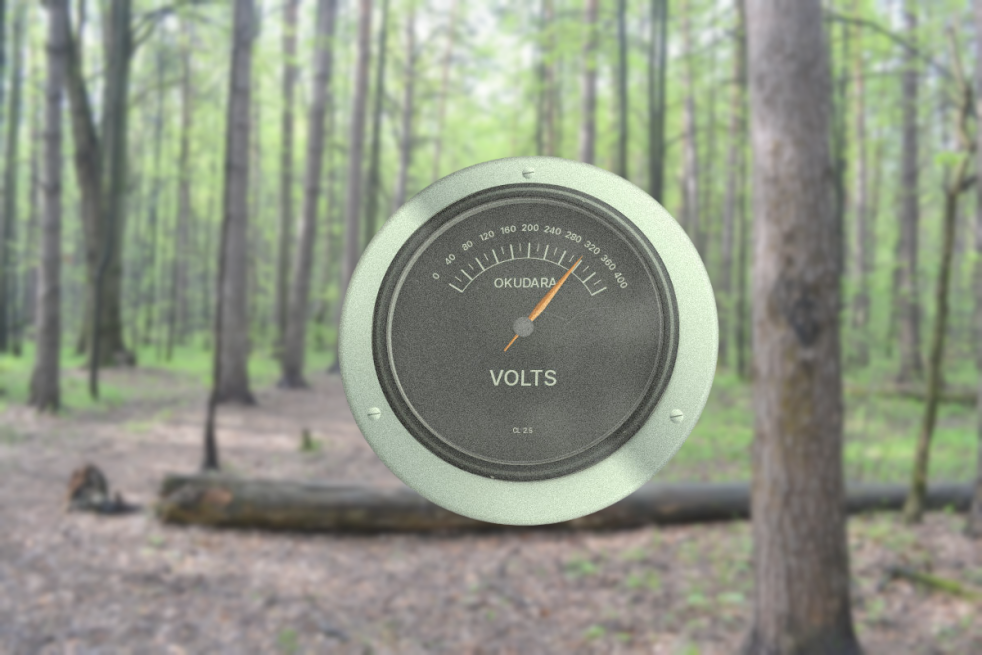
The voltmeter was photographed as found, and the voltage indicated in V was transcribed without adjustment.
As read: 320 V
